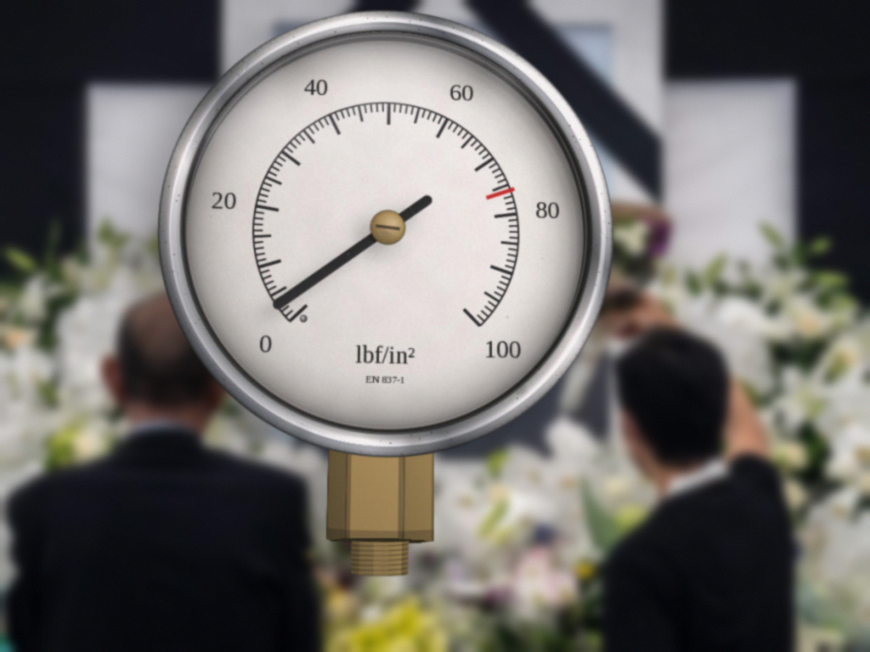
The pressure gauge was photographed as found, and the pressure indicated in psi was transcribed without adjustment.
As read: 3 psi
